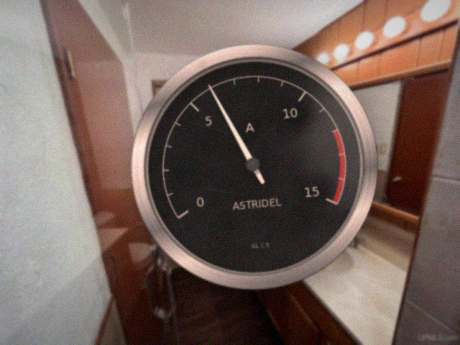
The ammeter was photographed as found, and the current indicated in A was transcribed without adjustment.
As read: 6 A
